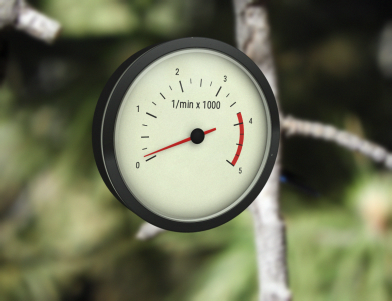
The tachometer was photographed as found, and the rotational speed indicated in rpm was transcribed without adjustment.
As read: 125 rpm
